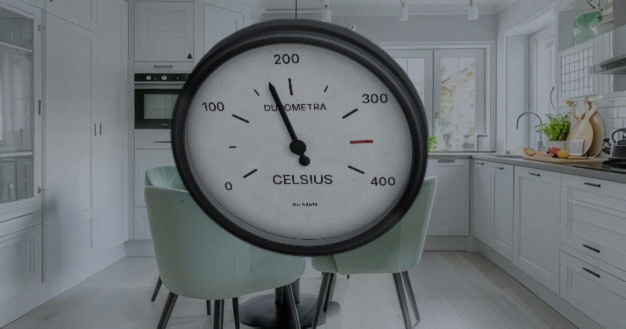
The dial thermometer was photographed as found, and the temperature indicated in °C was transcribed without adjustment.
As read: 175 °C
